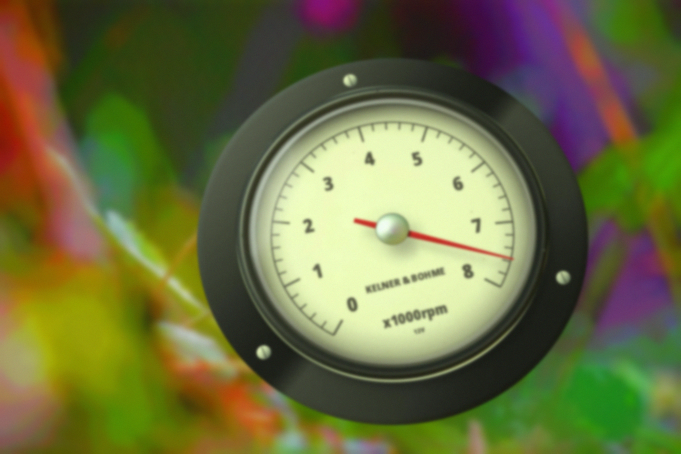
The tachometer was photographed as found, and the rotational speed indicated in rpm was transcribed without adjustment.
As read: 7600 rpm
